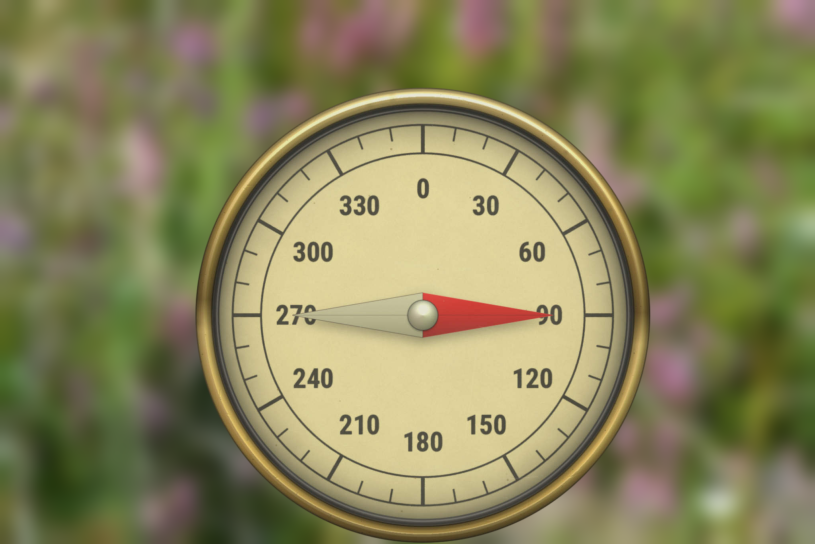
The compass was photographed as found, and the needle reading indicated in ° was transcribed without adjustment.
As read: 90 °
